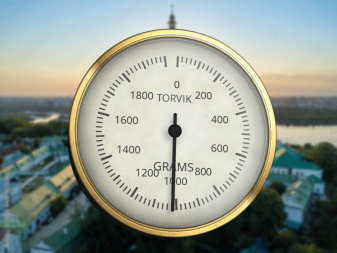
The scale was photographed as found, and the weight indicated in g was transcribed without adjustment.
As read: 1020 g
